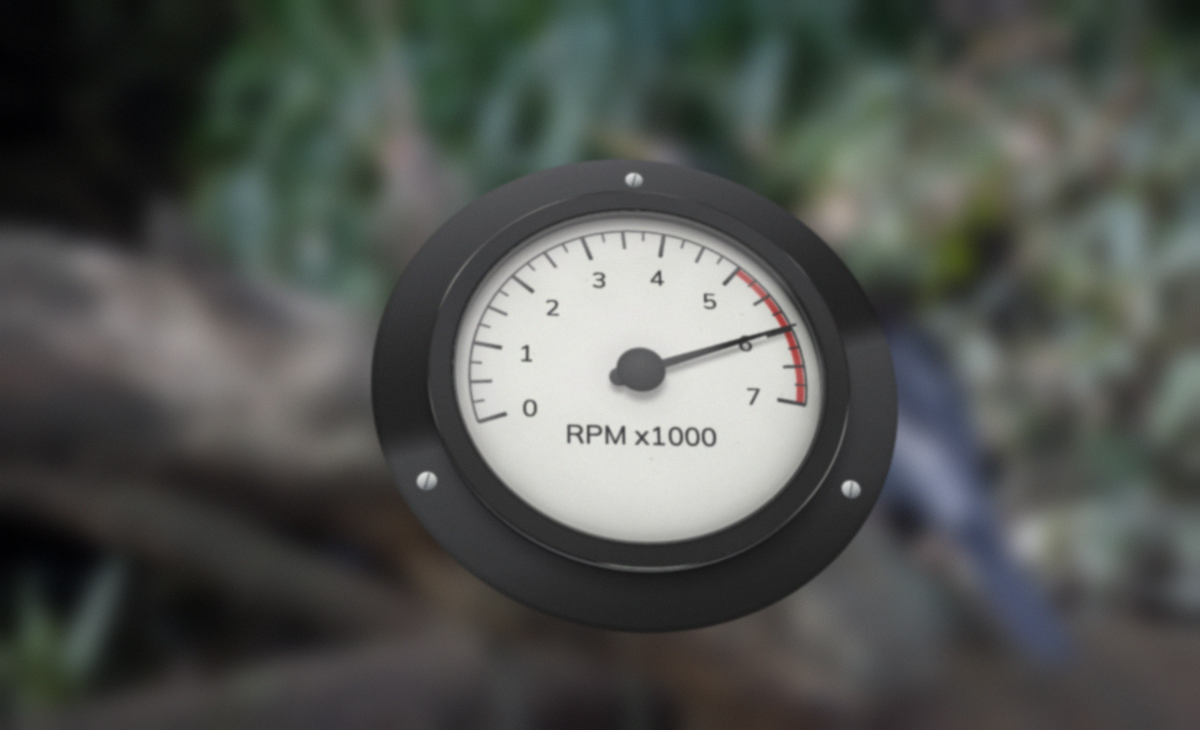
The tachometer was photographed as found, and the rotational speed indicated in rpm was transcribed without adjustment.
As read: 6000 rpm
